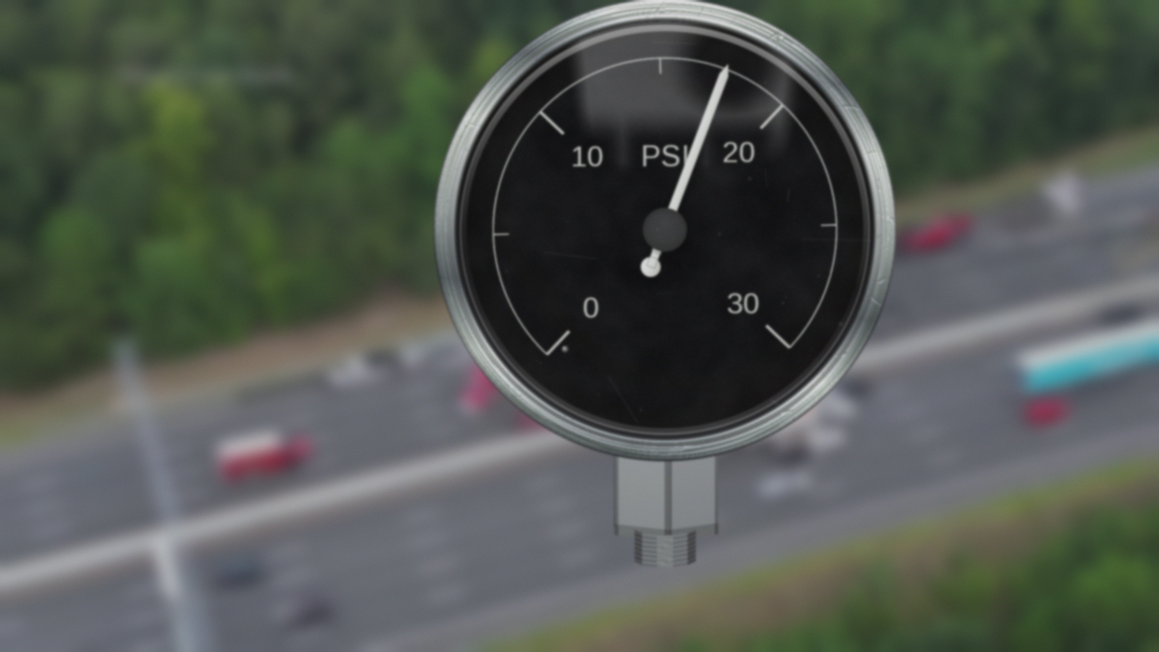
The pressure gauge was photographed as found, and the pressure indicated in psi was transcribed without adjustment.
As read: 17.5 psi
